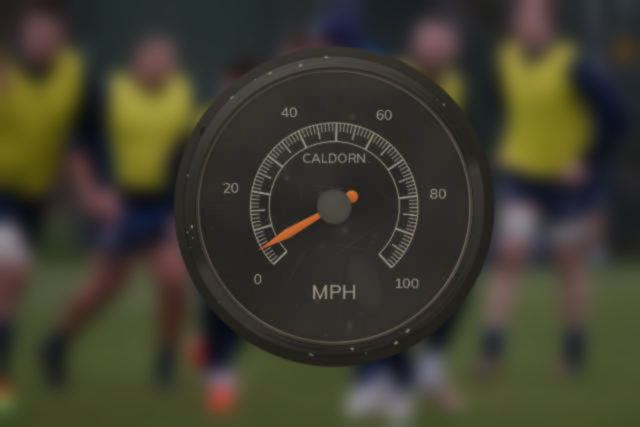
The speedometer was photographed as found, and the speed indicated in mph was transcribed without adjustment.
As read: 5 mph
